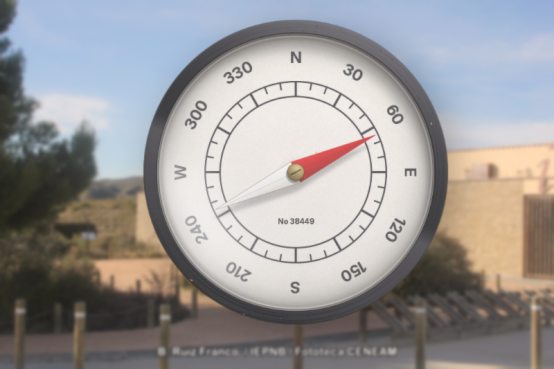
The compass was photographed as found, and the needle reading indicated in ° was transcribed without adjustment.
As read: 65 °
